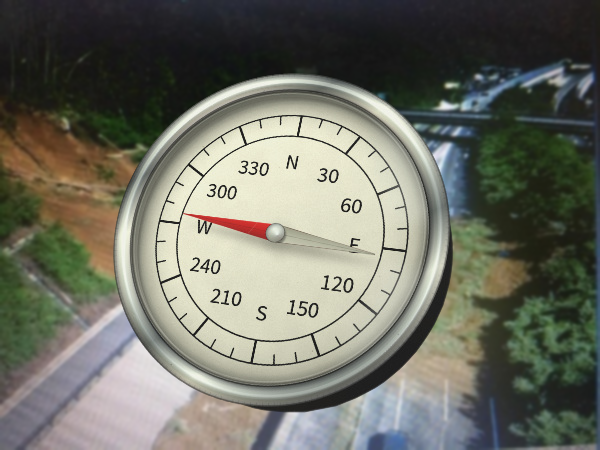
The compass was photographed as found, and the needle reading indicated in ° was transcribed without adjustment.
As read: 275 °
